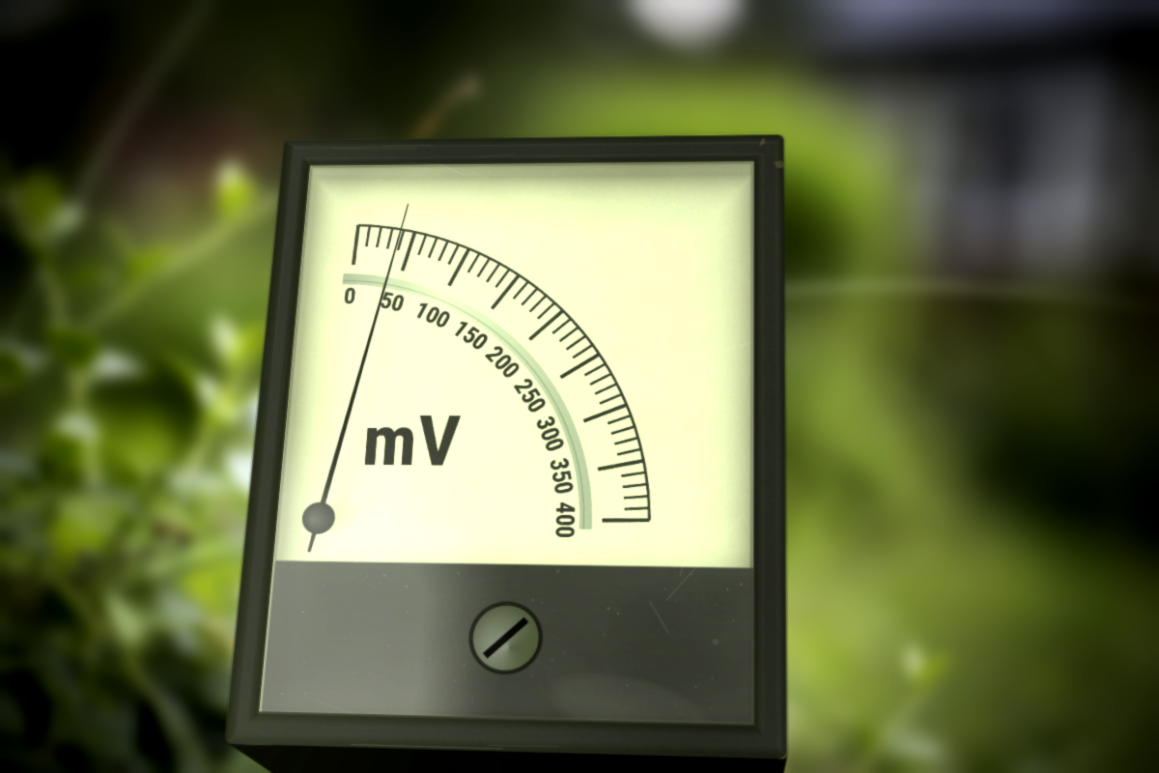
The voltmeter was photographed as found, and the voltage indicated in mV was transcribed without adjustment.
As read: 40 mV
